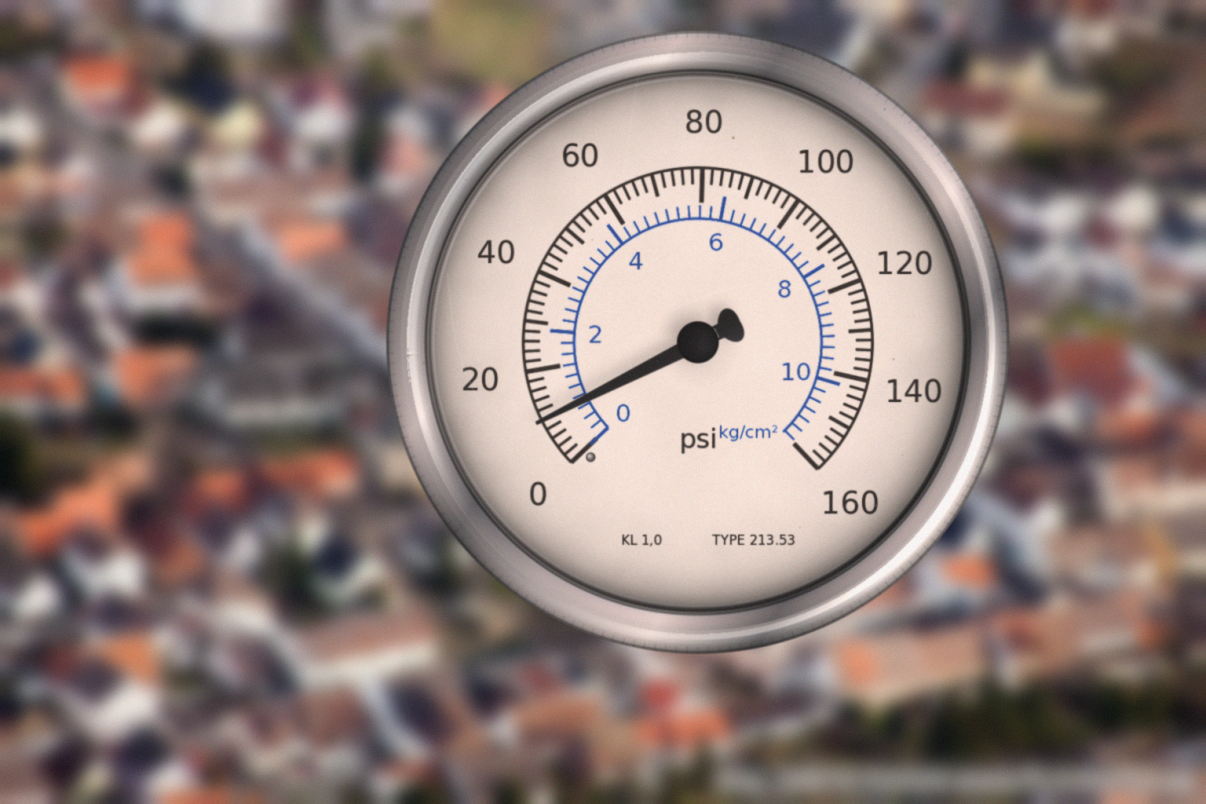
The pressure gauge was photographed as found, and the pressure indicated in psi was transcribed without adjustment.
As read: 10 psi
